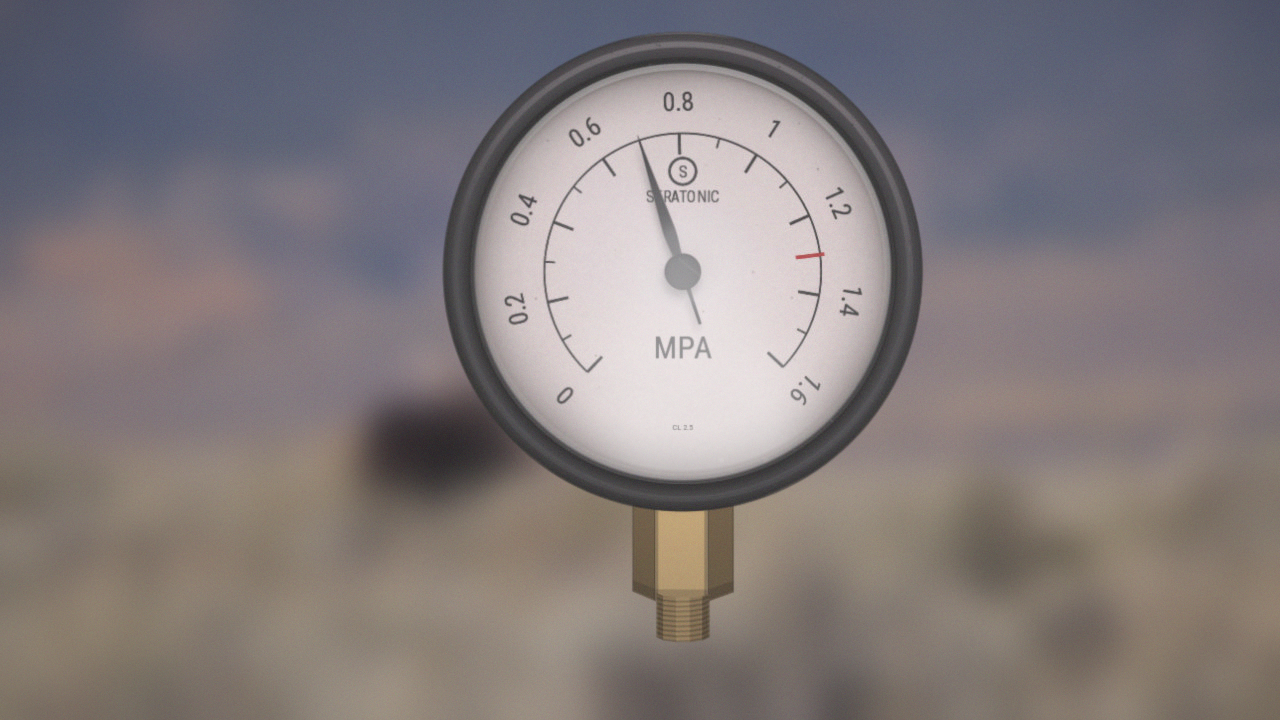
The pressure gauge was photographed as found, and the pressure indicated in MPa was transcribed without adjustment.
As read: 0.7 MPa
